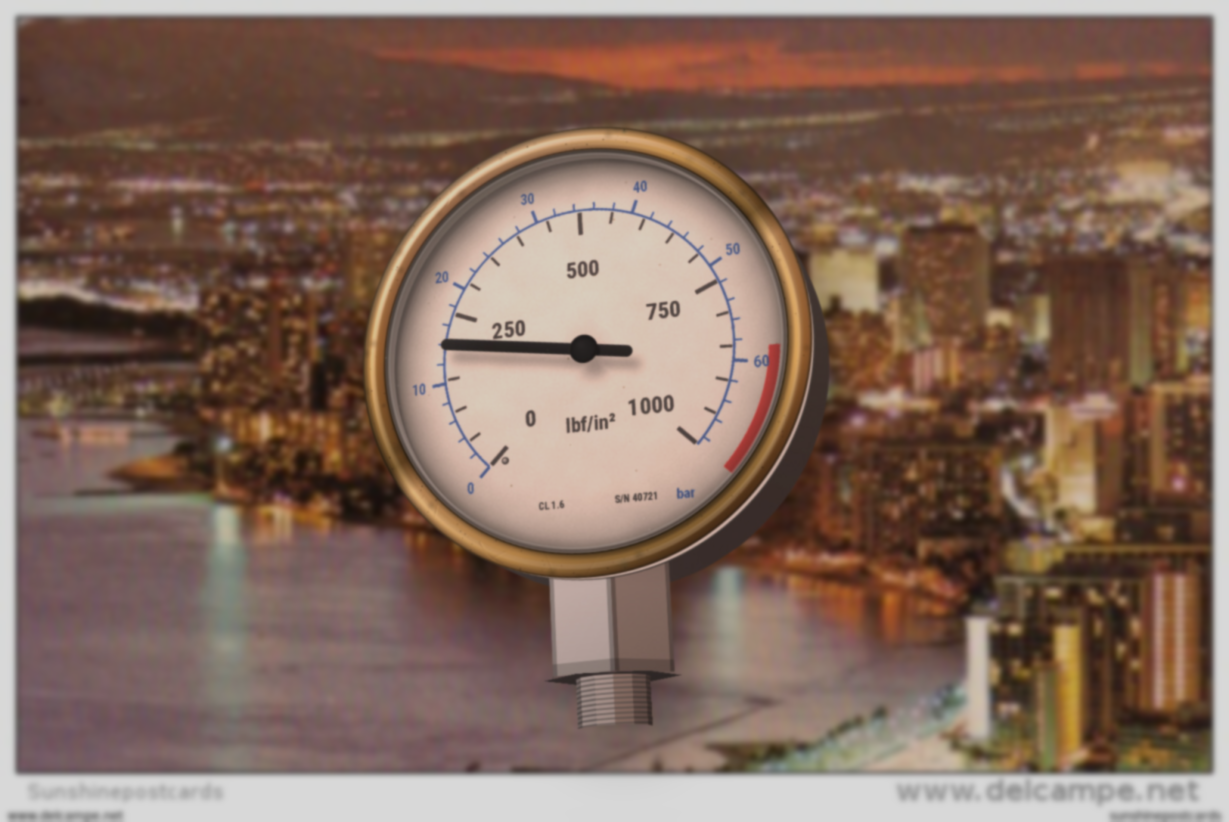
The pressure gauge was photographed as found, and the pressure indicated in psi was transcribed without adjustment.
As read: 200 psi
